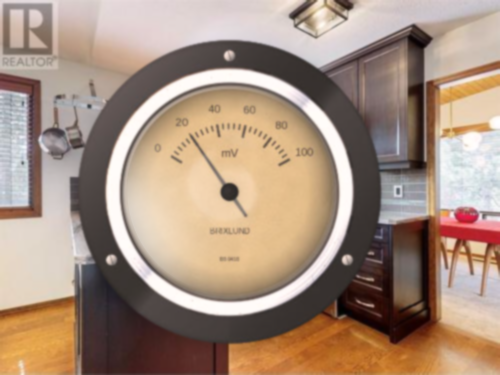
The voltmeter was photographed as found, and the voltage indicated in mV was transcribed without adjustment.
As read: 20 mV
